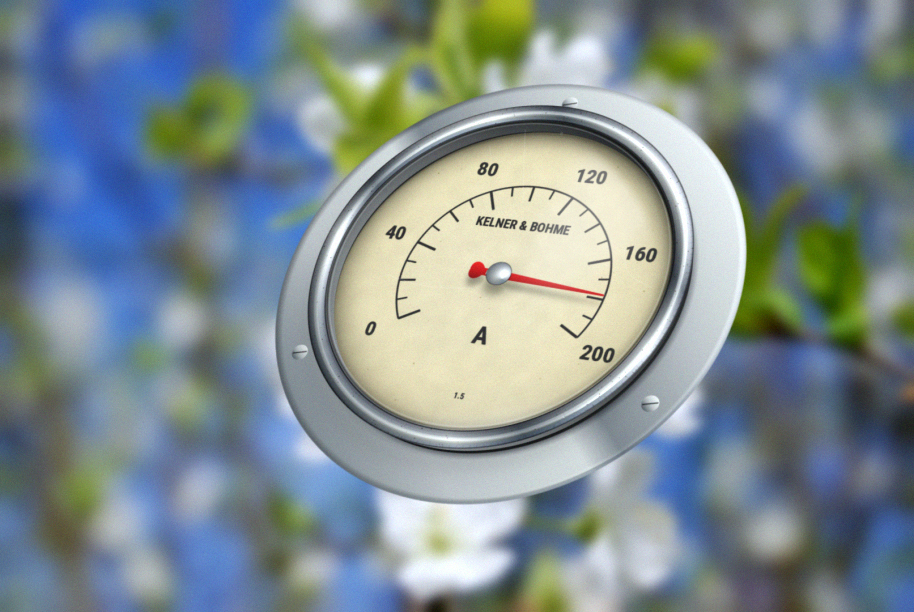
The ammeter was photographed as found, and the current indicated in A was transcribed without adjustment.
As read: 180 A
